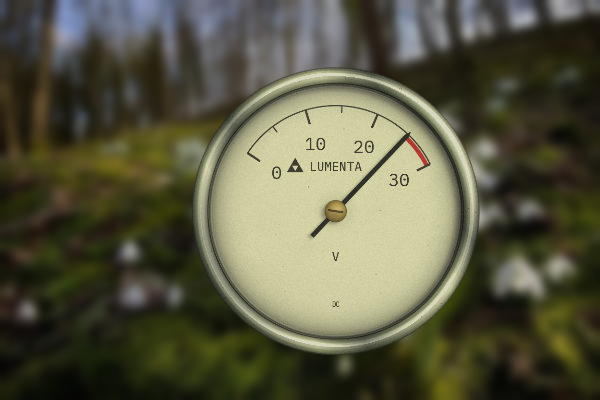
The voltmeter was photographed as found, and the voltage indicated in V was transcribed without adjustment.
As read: 25 V
